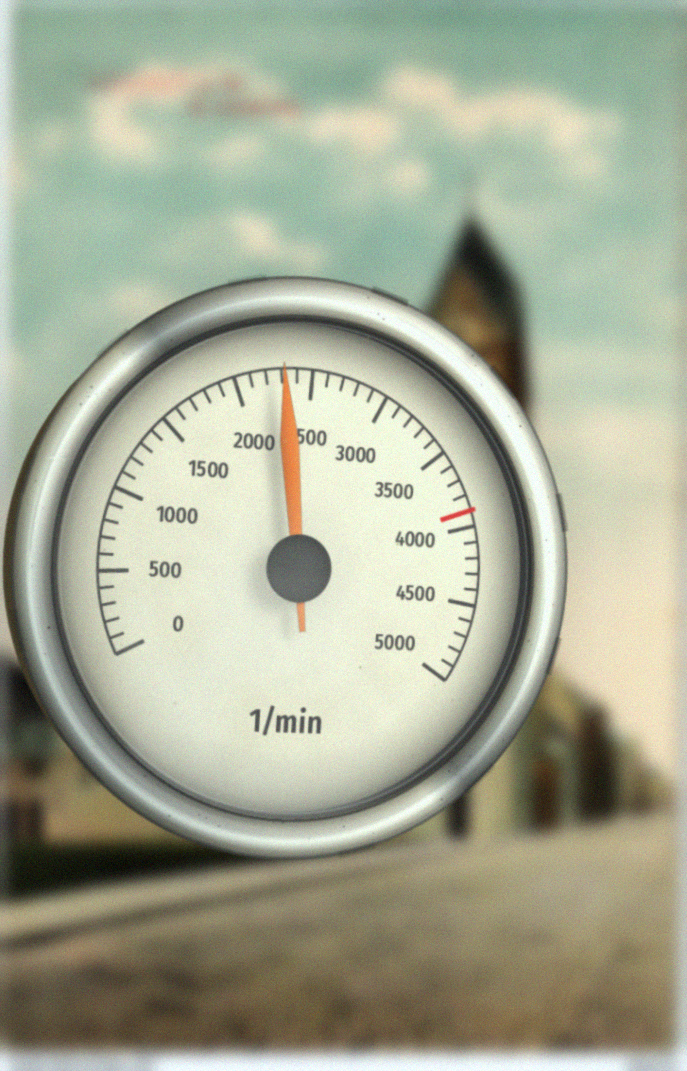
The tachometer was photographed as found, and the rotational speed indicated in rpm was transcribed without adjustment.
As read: 2300 rpm
